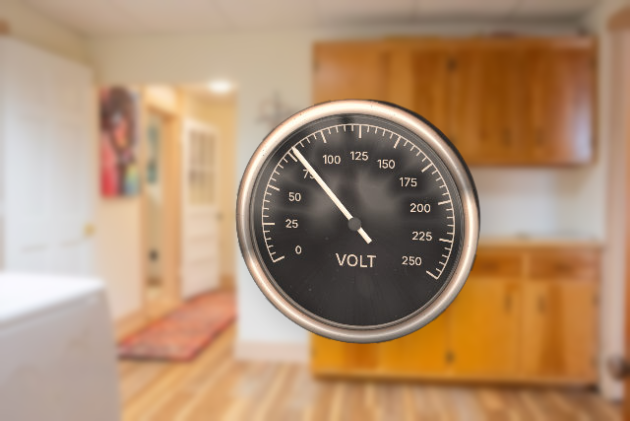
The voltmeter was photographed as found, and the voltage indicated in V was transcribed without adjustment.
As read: 80 V
